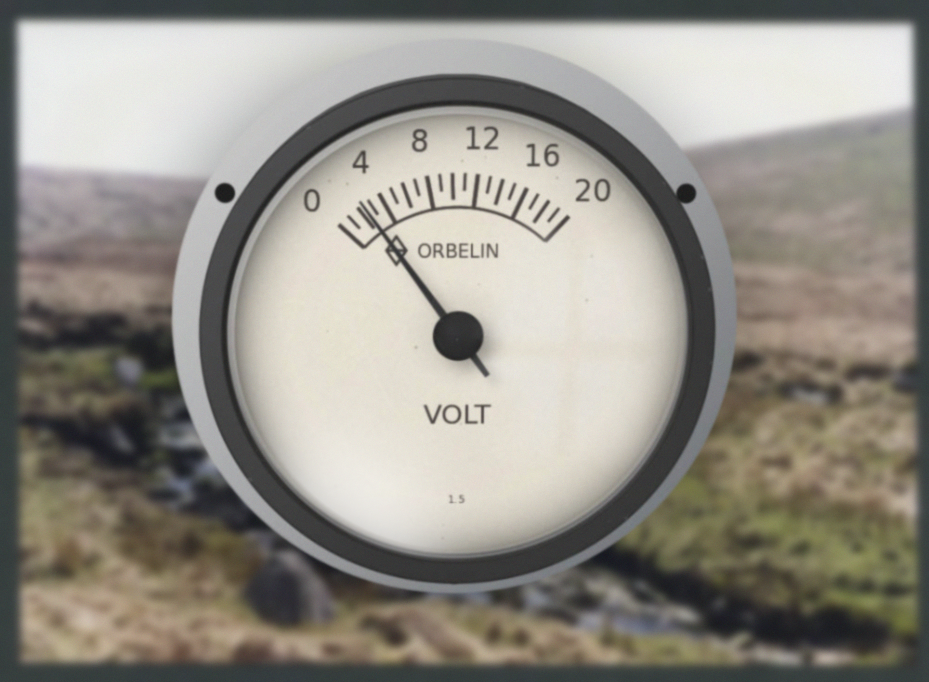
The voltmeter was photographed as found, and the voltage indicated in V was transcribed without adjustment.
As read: 2.5 V
